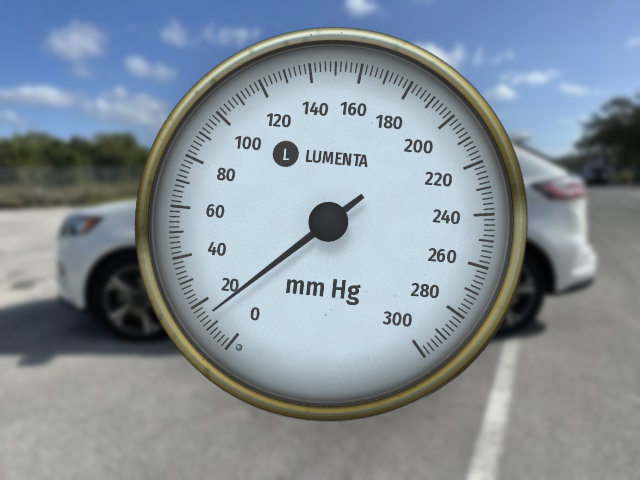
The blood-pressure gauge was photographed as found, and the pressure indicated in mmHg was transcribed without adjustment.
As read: 14 mmHg
